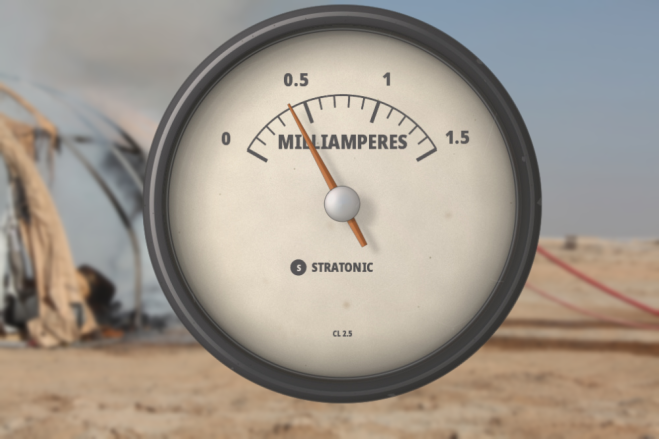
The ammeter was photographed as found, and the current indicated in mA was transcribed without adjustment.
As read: 0.4 mA
